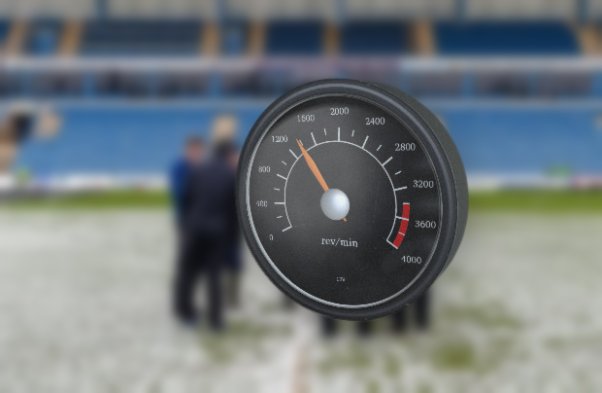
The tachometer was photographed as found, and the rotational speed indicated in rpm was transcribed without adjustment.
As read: 1400 rpm
